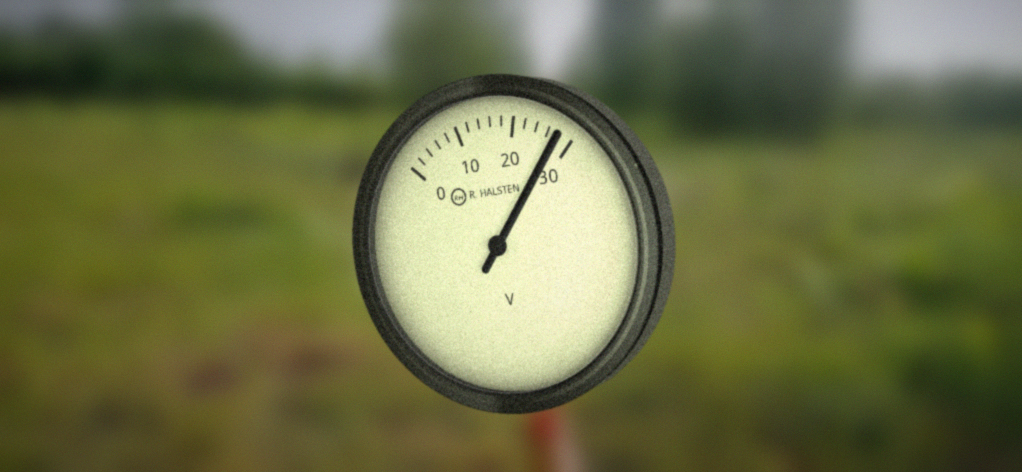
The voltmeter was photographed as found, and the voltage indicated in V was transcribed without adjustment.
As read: 28 V
